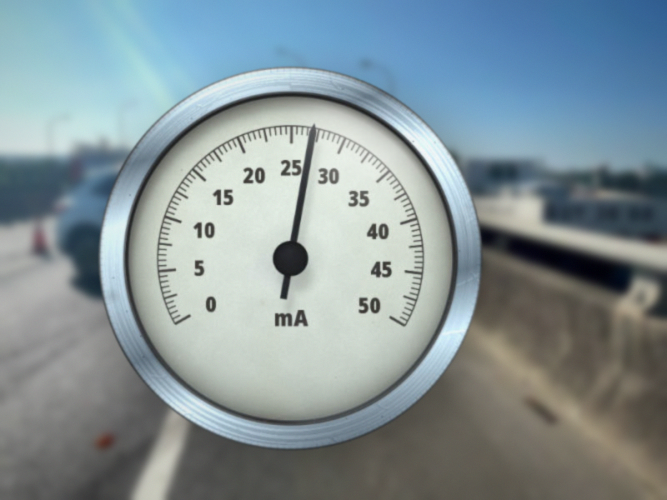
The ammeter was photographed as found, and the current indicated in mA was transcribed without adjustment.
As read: 27 mA
